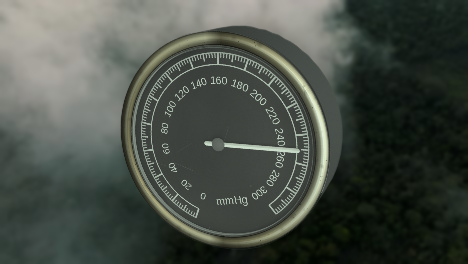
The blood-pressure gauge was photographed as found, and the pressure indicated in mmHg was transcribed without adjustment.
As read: 250 mmHg
